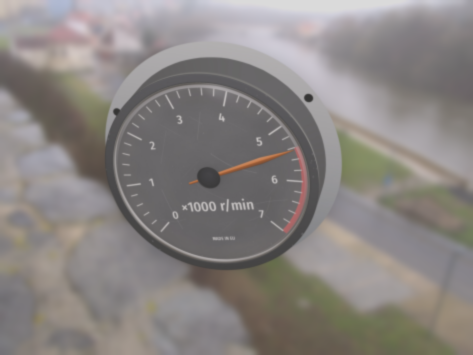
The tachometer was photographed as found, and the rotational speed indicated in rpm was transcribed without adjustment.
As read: 5400 rpm
